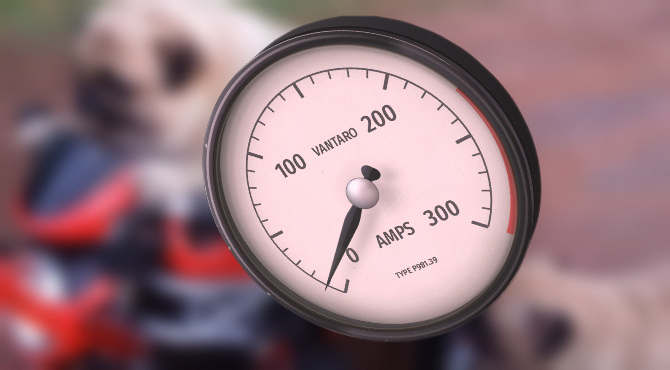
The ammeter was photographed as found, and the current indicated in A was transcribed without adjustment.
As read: 10 A
